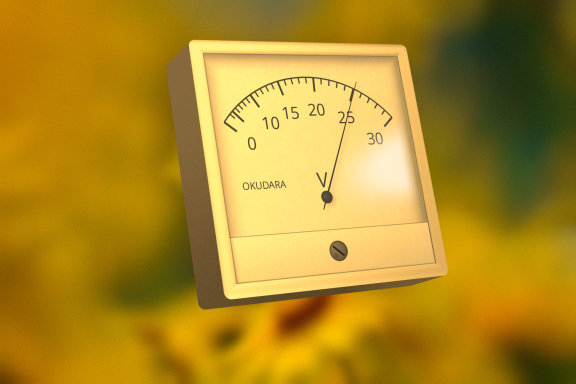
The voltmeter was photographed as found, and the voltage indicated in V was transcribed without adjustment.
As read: 25 V
